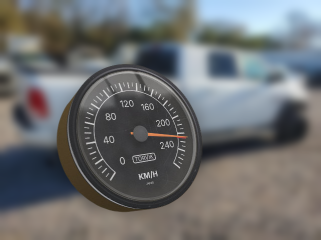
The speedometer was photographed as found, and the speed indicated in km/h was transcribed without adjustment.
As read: 225 km/h
